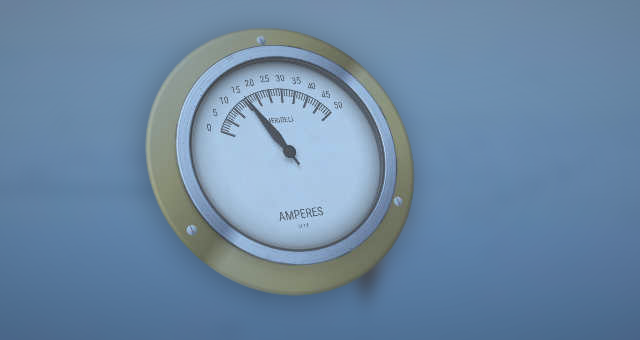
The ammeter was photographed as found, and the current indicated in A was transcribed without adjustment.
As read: 15 A
